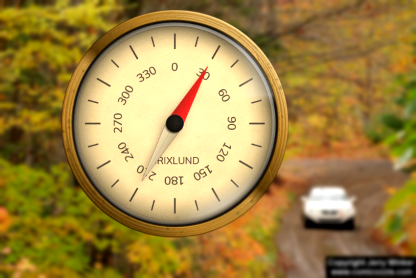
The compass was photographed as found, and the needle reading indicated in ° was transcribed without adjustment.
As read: 30 °
